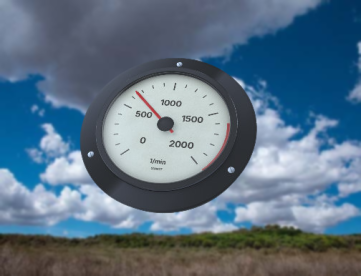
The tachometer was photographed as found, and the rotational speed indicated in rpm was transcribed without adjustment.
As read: 650 rpm
